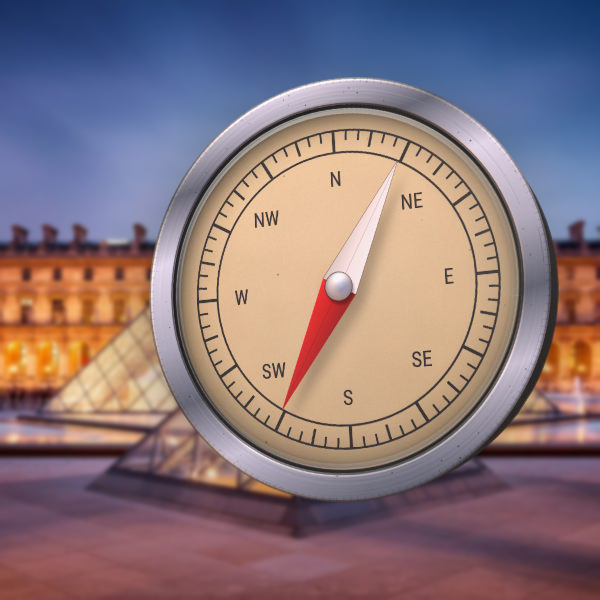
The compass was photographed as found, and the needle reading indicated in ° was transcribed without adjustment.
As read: 210 °
